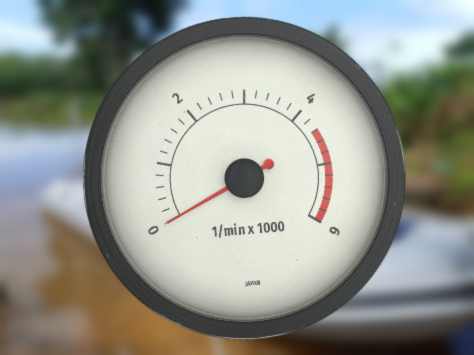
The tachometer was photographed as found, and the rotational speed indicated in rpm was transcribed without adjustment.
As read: 0 rpm
